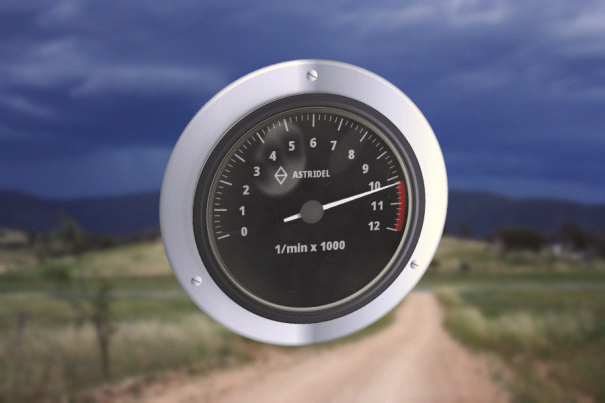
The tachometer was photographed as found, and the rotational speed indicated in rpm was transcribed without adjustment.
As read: 10200 rpm
